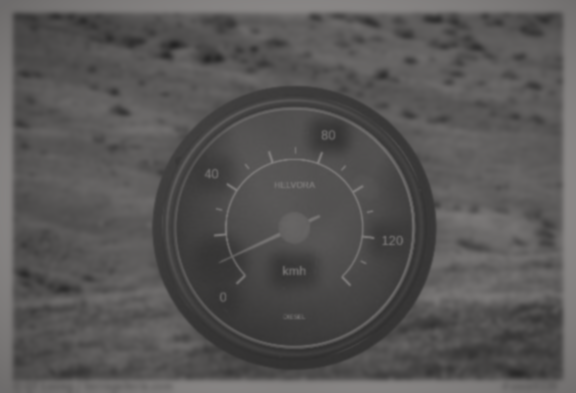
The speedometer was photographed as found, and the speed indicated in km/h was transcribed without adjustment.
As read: 10 km/h
